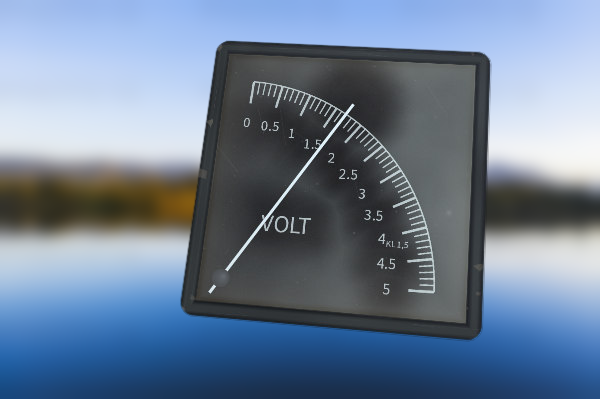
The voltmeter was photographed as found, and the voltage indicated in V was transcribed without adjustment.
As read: 1.7 V
